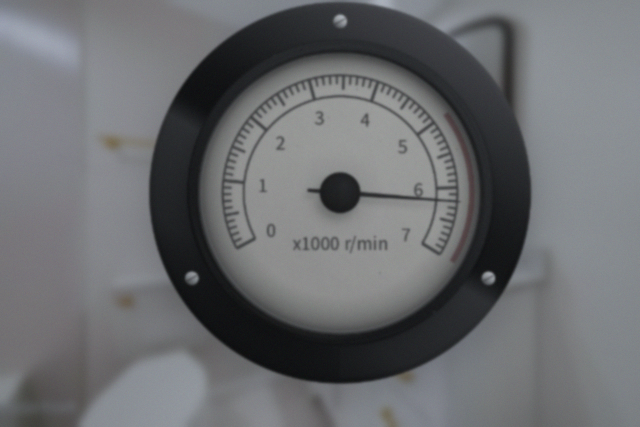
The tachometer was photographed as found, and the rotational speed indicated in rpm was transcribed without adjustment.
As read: 6200 rpm
